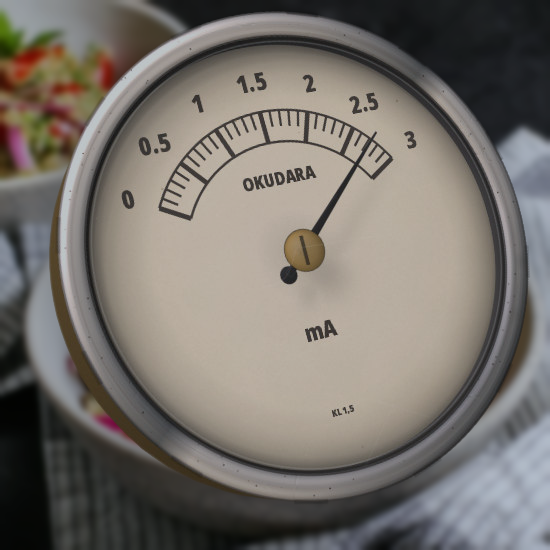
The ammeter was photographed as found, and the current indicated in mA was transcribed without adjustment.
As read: 2.7 mA
